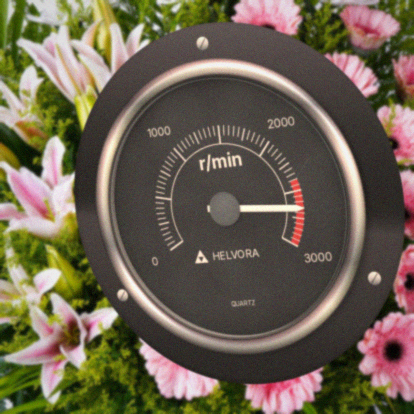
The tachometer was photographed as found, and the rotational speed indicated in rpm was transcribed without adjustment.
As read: 2650 rpm
